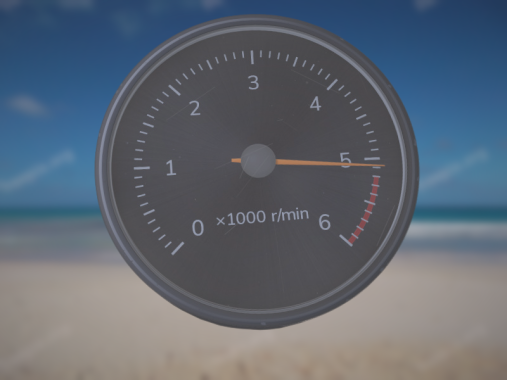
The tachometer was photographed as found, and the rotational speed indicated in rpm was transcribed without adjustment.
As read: 5100 rpm
